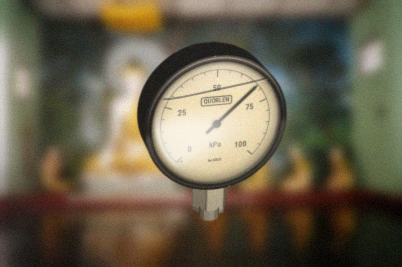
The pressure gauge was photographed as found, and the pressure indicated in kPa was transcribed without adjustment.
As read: 67.5 kPa
